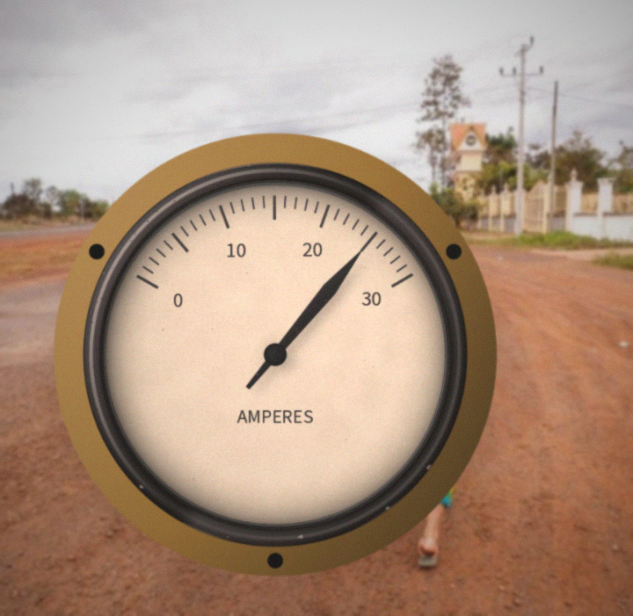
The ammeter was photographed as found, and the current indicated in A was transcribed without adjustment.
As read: 25 A
